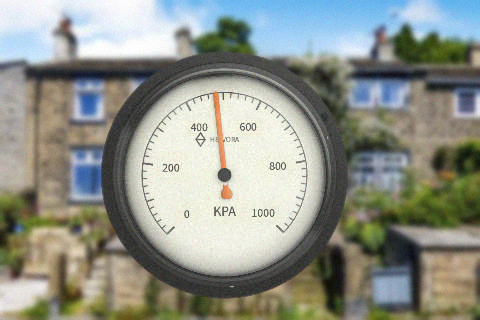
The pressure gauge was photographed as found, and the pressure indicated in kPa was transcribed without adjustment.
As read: 480 kPa
